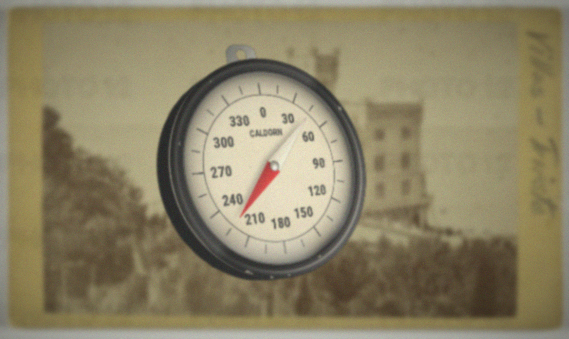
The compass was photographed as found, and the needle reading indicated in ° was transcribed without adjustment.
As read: 225 °
